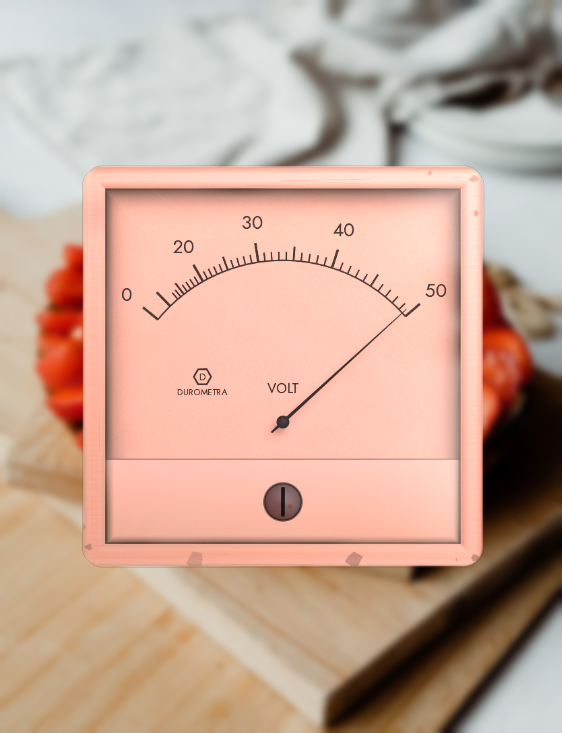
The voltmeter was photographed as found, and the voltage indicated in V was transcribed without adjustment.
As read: 49.5 V
